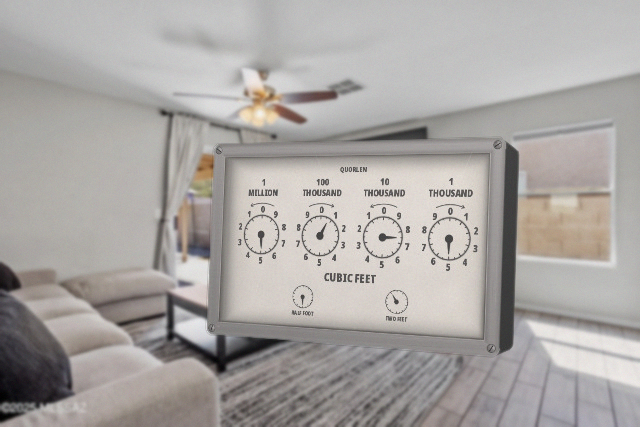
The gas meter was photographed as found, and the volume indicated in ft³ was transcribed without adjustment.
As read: 507500 ft³
